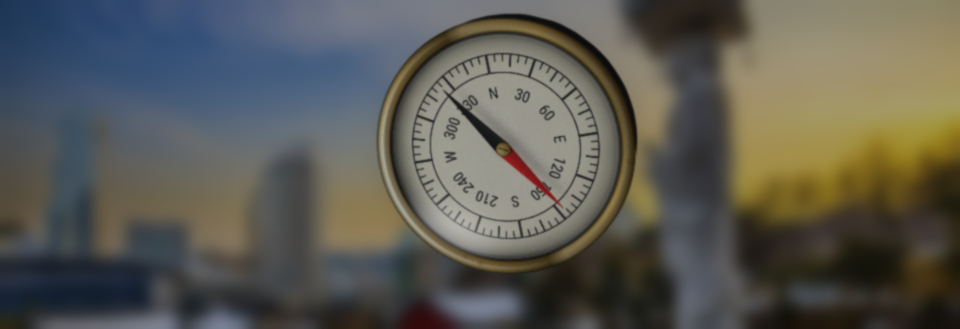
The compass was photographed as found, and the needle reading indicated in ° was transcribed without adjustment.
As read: 145 °
